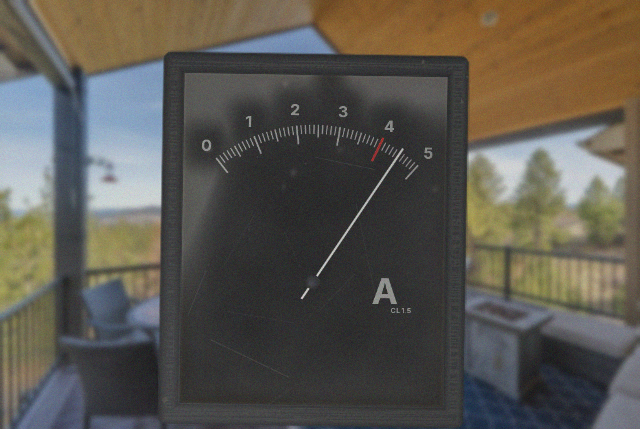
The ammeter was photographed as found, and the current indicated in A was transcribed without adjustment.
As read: 4.5 A
